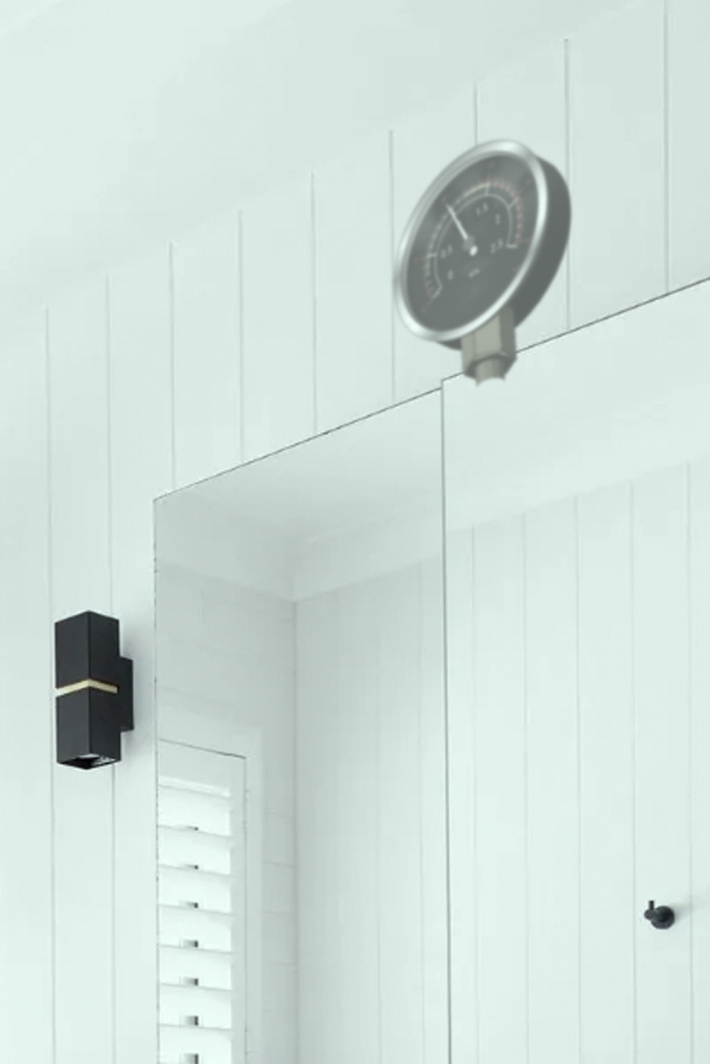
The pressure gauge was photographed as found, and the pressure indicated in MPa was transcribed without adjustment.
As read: 1 MPa
